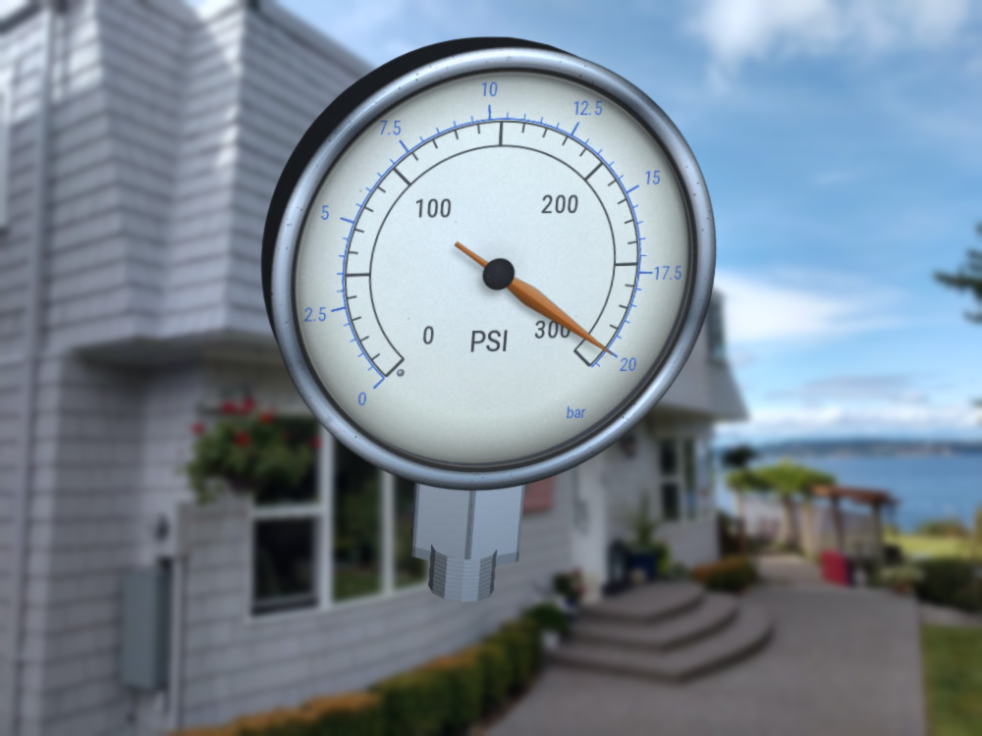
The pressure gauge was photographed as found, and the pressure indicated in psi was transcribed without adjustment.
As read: 290 psi
